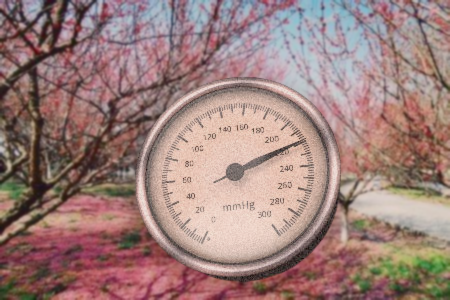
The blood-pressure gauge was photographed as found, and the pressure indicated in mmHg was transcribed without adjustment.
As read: 220 mmHg
